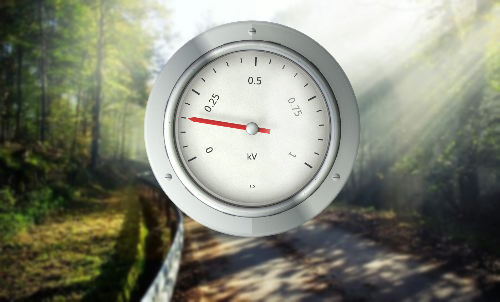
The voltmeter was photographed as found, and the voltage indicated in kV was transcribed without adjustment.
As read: 0.15 kV
